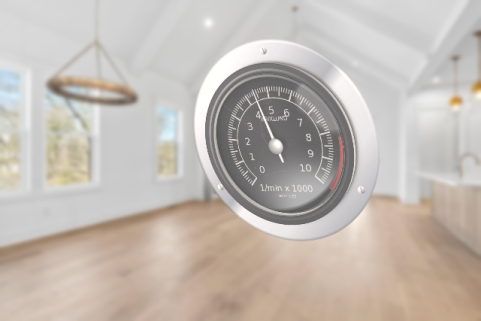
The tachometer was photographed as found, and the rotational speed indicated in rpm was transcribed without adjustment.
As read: 4500 rpm
